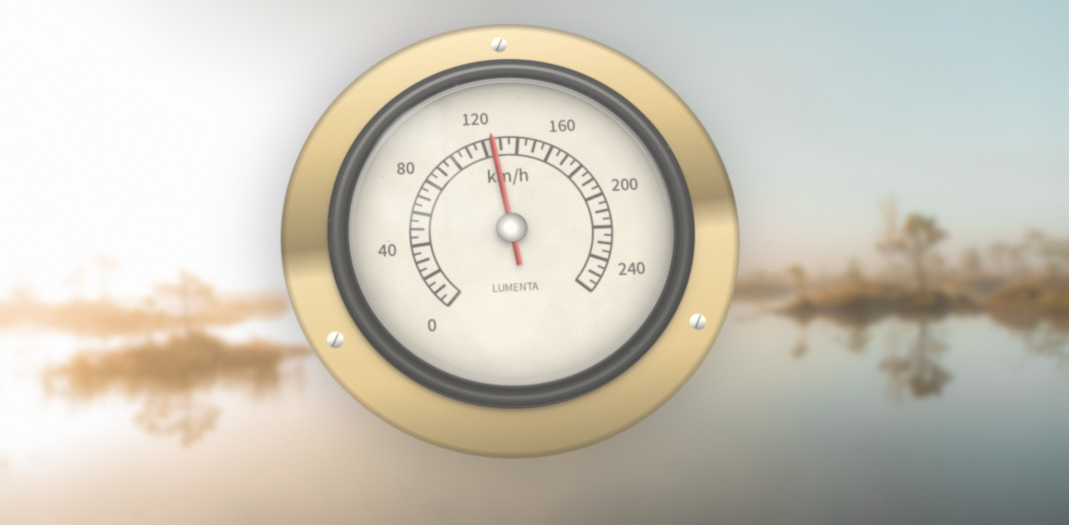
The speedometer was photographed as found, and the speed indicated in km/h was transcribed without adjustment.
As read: 125 km/h
